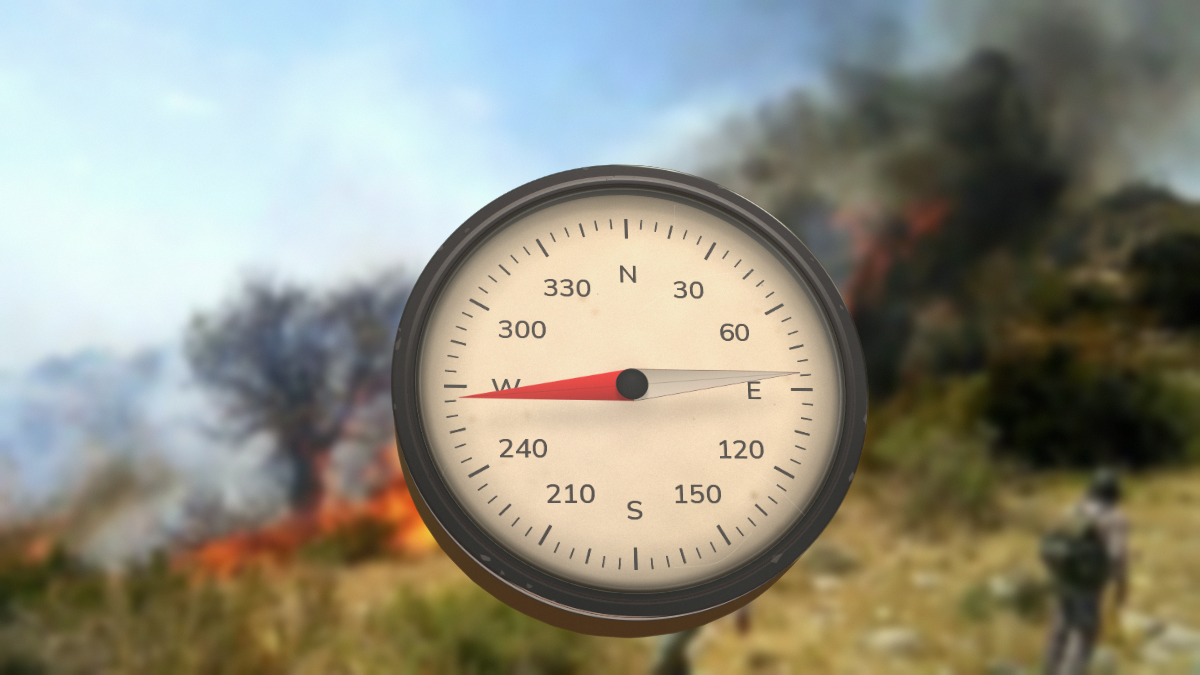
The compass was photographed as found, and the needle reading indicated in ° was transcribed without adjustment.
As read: 265 °
